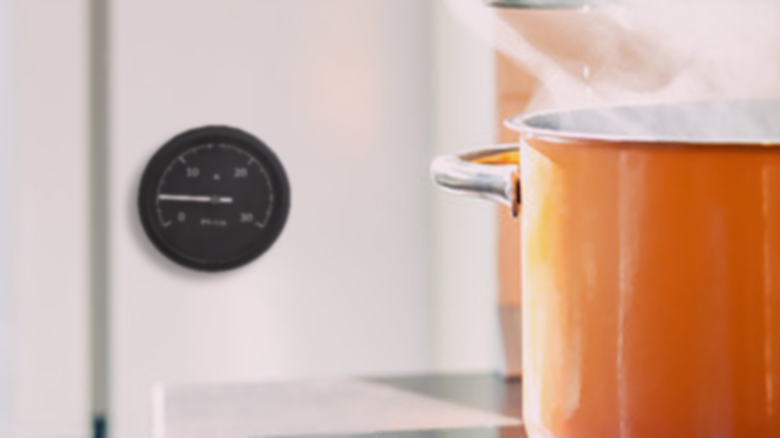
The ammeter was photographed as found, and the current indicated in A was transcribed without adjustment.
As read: 4 A
